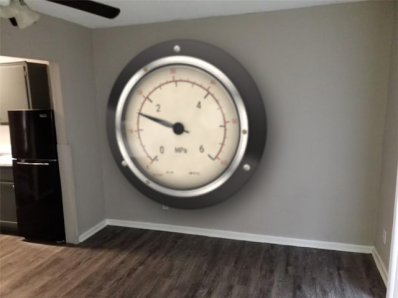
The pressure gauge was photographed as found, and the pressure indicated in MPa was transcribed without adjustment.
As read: 1.5 MPa
